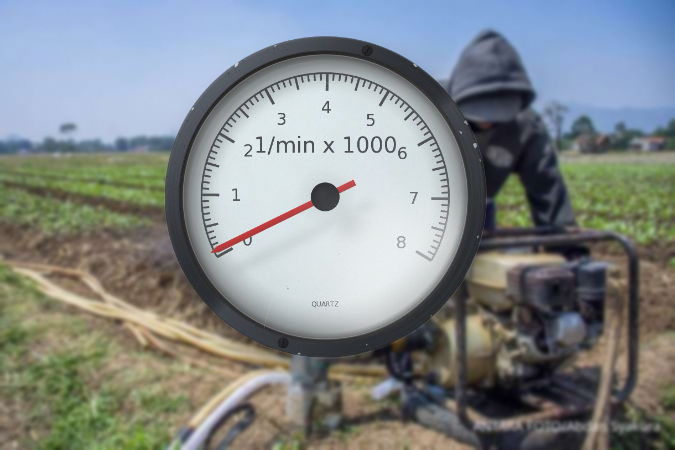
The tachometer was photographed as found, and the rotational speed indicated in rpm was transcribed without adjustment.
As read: 100 rpm
